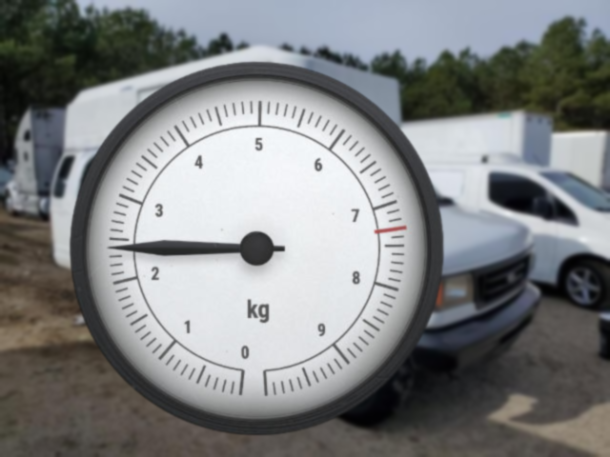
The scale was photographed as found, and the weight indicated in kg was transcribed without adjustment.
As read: 2.4 kg
